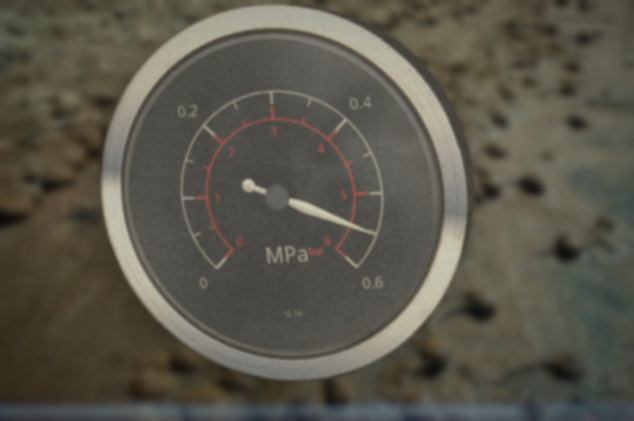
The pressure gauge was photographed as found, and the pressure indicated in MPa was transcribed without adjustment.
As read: 0.55 MPa
